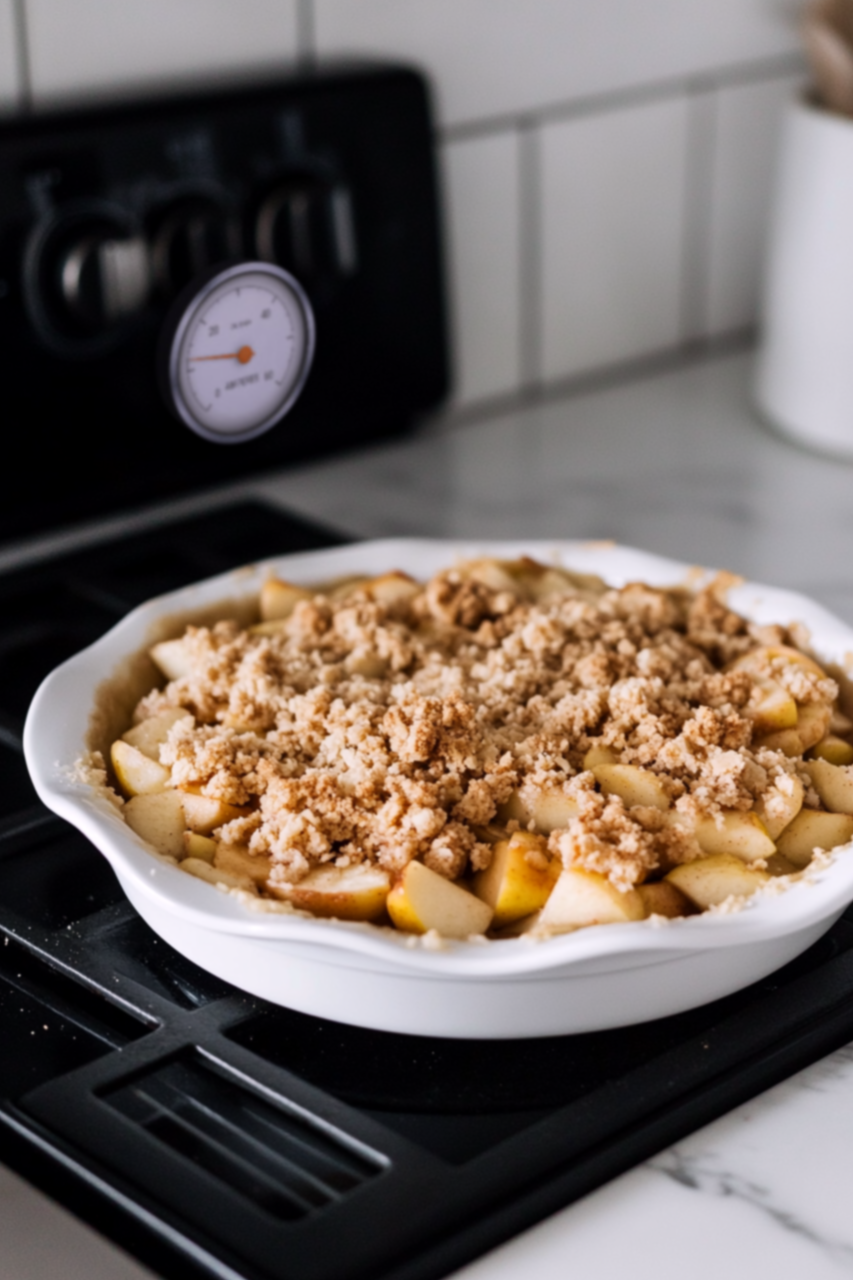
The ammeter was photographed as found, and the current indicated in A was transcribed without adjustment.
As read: 12.5 A
